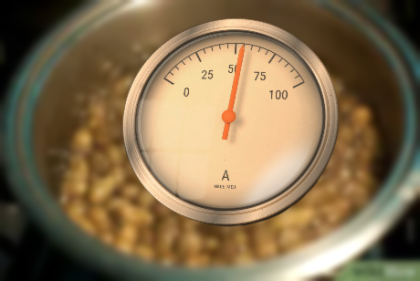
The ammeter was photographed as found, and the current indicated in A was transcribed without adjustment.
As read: 55 A
